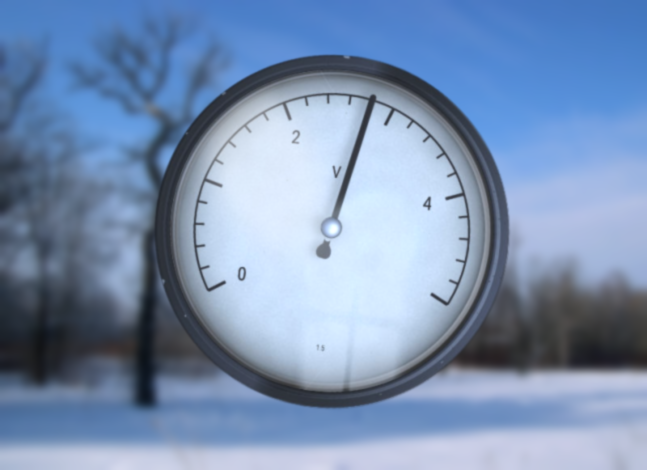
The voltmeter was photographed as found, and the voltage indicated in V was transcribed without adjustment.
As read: 2.8 V
